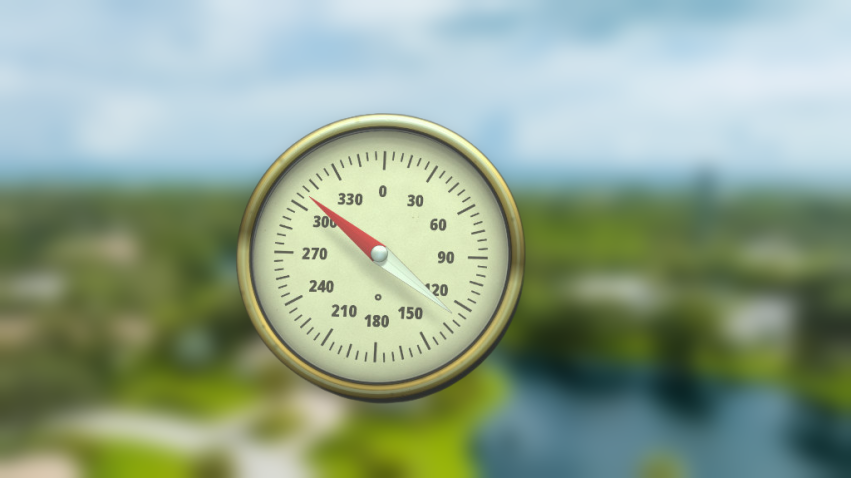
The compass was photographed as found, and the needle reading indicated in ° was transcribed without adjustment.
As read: 307.5 °
